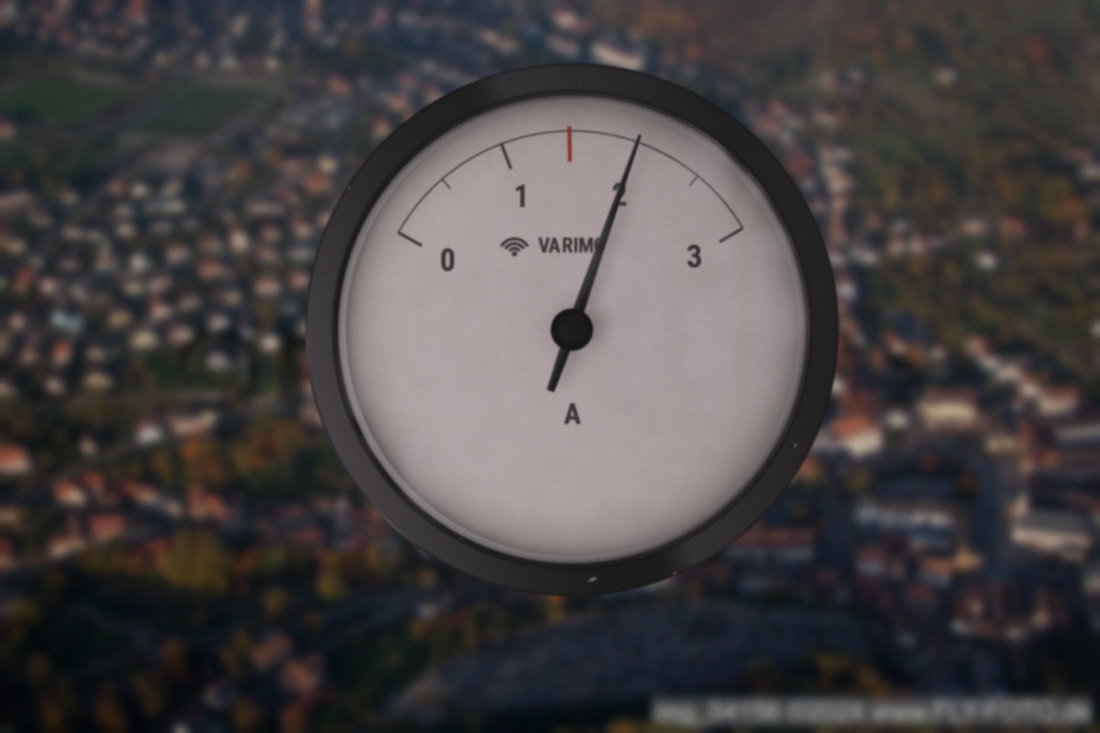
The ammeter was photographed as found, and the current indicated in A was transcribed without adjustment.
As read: 2 A
